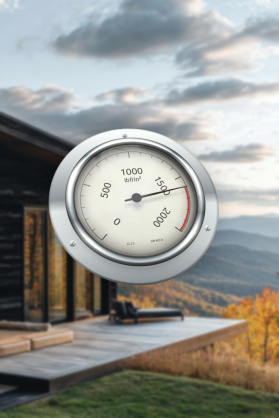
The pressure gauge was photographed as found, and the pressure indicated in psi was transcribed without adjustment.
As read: 1600 psi
